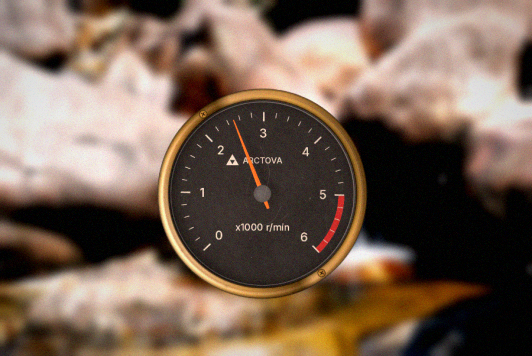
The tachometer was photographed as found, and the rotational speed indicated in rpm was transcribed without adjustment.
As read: 2500 rpm
